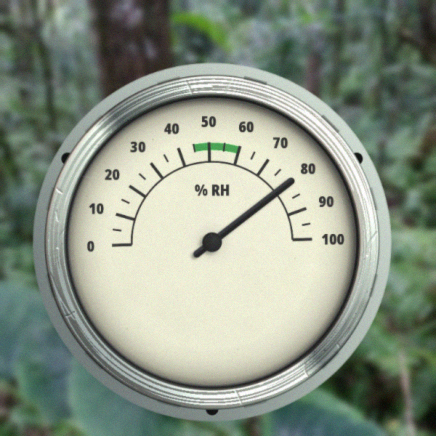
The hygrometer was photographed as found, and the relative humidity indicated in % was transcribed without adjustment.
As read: 80 %
